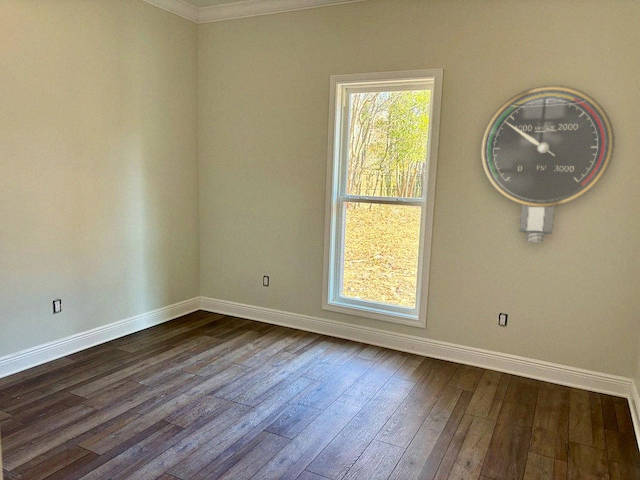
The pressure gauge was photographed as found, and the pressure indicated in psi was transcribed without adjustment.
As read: 900 psi
